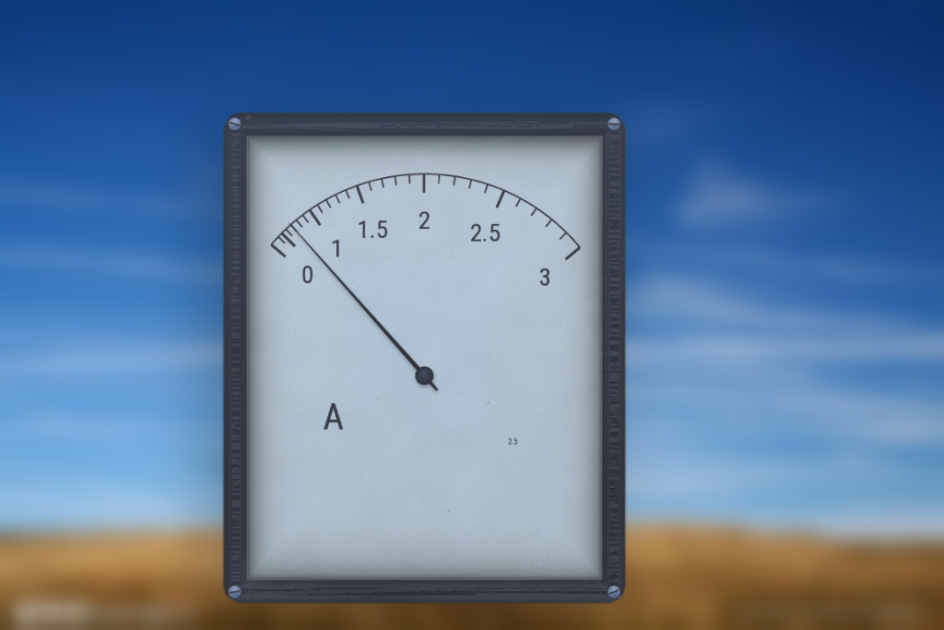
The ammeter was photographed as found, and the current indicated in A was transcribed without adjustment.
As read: 0.7 A
